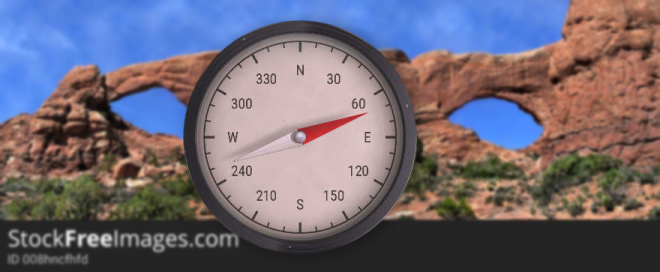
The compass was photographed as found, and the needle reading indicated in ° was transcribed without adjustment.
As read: 70 °
